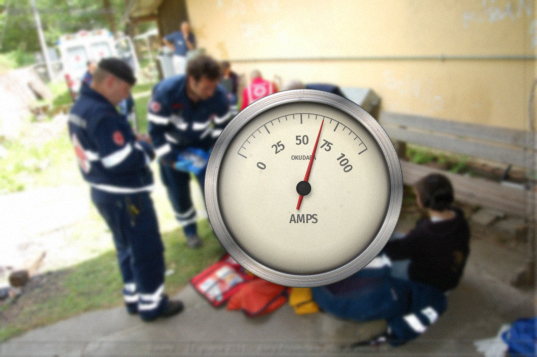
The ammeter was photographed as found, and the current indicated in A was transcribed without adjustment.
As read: 65 A
